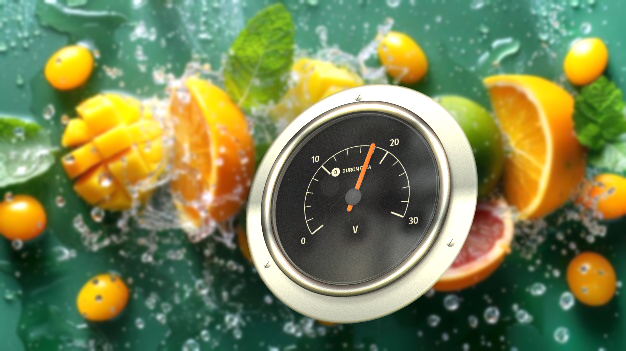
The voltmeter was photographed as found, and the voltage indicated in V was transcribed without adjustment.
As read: 18 V
